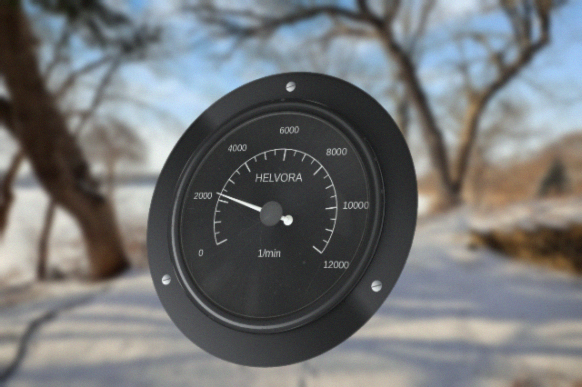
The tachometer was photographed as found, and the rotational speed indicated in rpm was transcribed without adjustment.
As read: 2250 rpm
